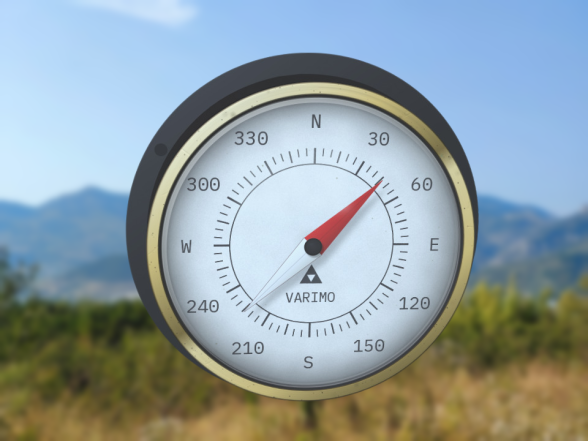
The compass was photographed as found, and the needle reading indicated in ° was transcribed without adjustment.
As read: 45 °
